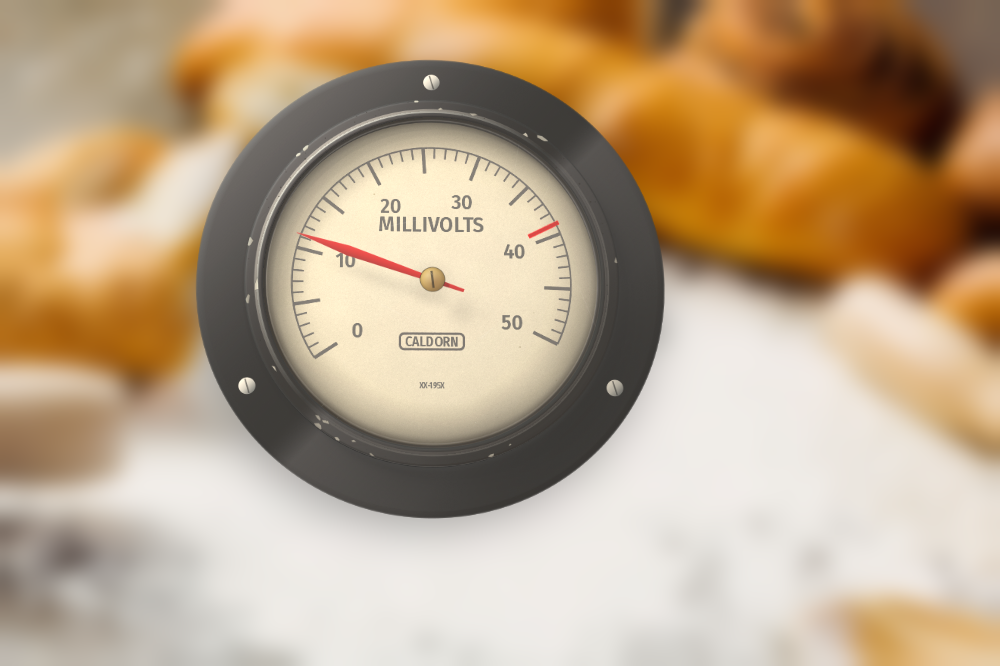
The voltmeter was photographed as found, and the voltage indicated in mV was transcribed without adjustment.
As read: 11 mV
